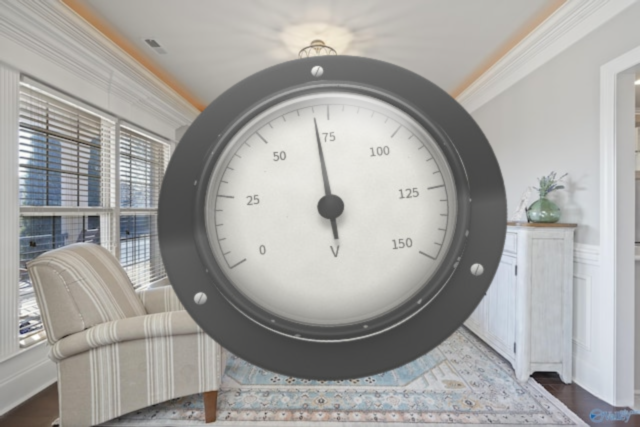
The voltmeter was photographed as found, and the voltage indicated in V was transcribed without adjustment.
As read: 70 V
